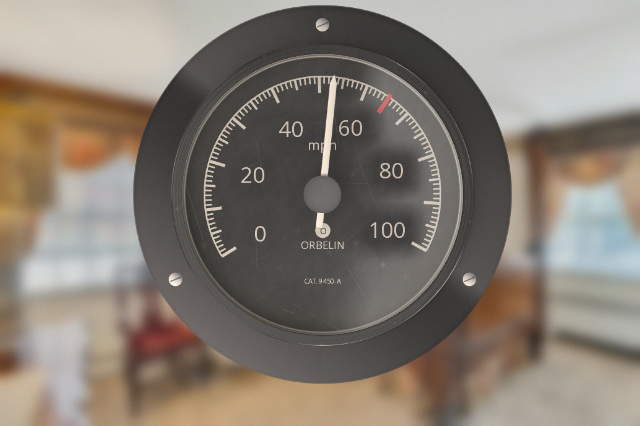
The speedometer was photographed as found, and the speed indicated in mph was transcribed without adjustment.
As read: 53 mph
